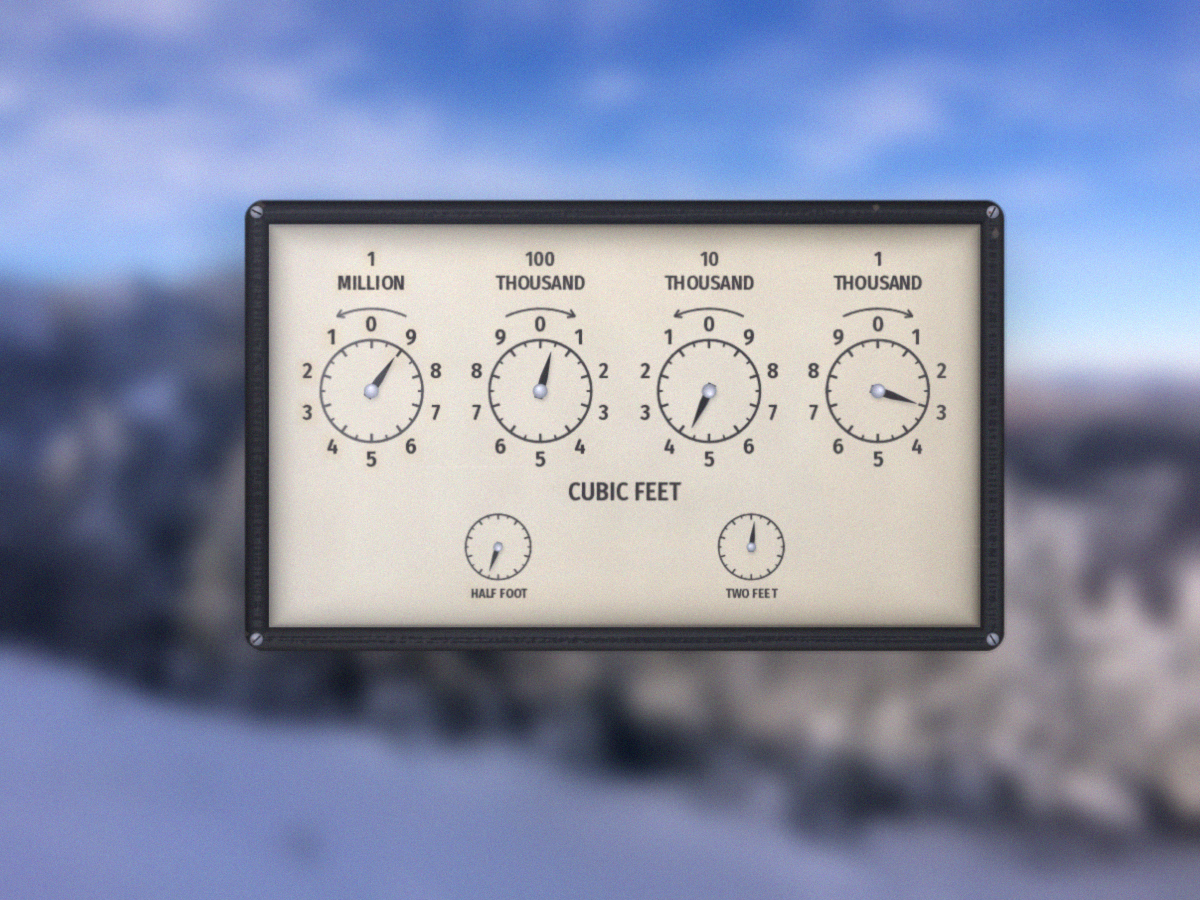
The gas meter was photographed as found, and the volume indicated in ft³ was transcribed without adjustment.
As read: 904300 ft³
